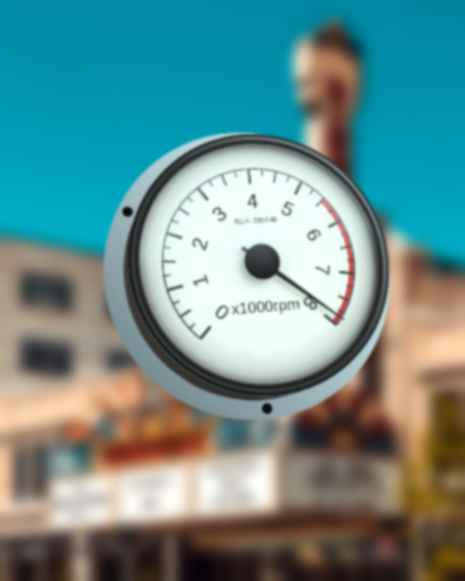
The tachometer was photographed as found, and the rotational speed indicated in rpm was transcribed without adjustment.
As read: 7875 rpm
